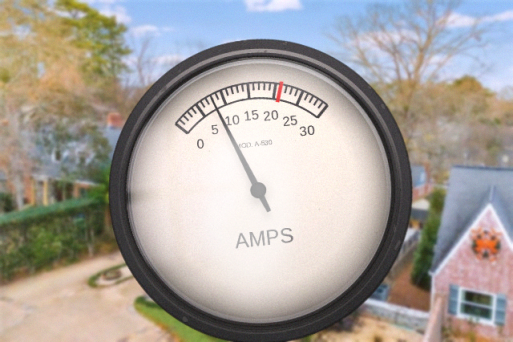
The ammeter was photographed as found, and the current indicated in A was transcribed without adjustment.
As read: 8 A
